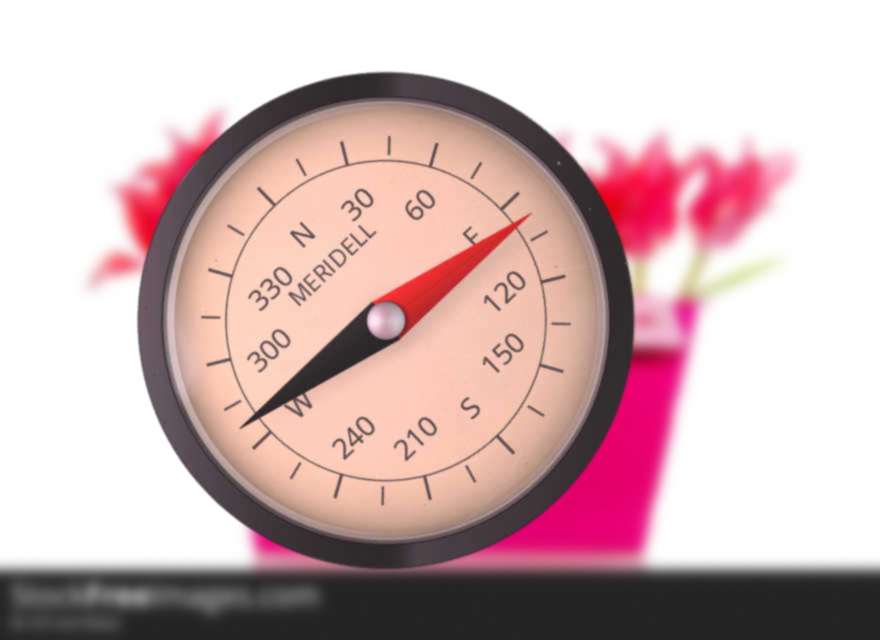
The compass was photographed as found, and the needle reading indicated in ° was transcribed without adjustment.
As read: 97.5 °
